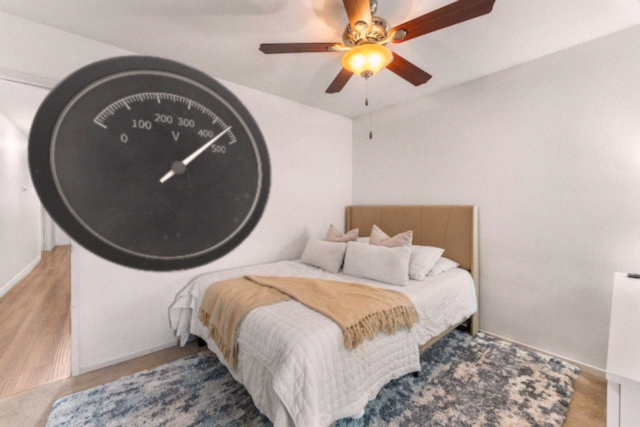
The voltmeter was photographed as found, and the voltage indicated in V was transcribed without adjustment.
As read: 450 V
